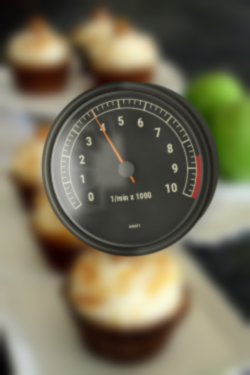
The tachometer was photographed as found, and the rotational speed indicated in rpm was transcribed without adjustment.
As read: 4000 rpm
